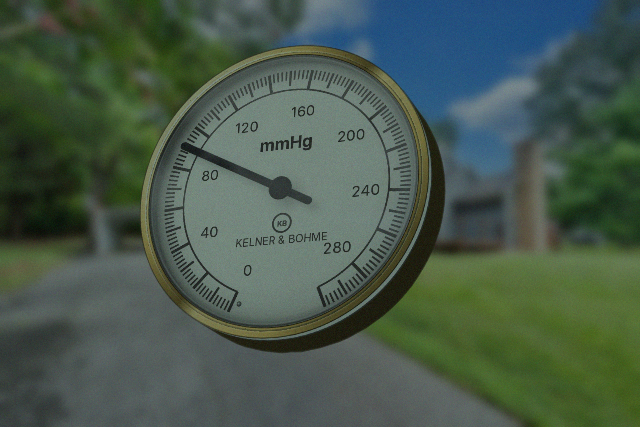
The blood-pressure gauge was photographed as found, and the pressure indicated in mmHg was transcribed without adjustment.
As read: 90 mmHg
